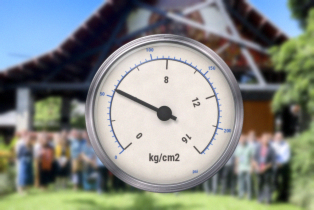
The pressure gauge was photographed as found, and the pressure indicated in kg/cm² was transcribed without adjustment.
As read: 4 kg/cm²
